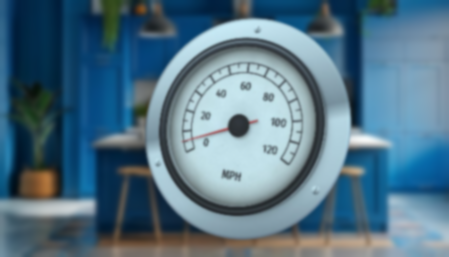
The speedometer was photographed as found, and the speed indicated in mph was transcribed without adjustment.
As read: 5 mph
